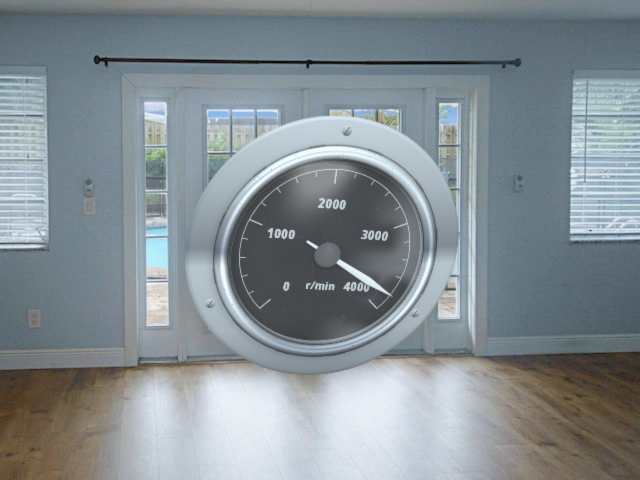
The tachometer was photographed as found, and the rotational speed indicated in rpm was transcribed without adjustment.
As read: 3800 rpm
